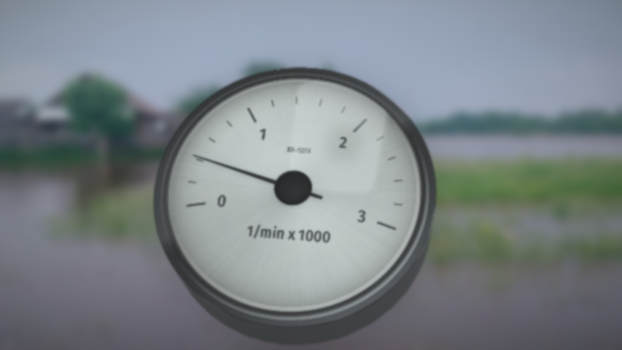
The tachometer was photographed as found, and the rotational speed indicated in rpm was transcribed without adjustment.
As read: 400 rpm
